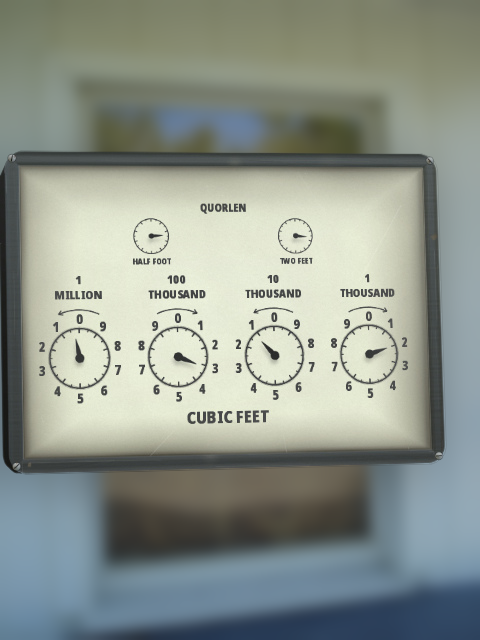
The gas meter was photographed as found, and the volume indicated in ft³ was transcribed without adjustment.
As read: 31200 ft³
